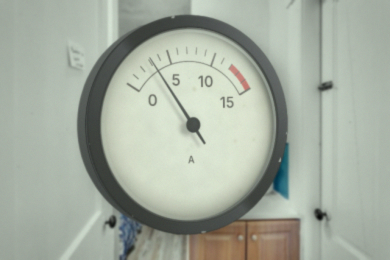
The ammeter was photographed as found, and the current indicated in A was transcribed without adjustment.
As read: 3 A
